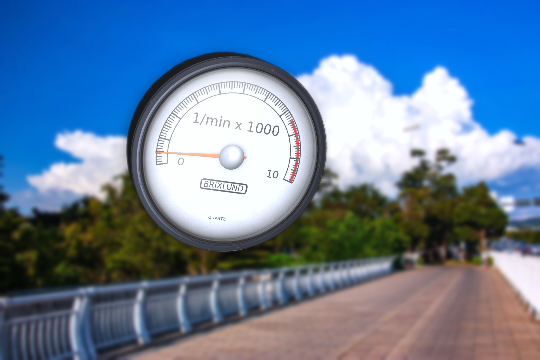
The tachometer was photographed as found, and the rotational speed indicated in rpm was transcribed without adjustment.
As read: 500 rpm
